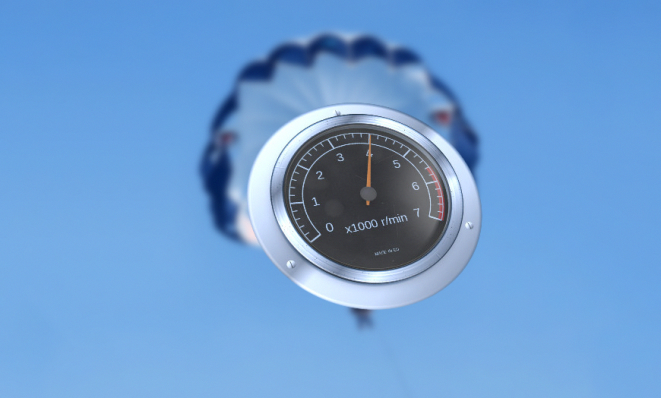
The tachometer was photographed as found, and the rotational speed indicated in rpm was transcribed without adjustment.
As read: 4000 rpm
